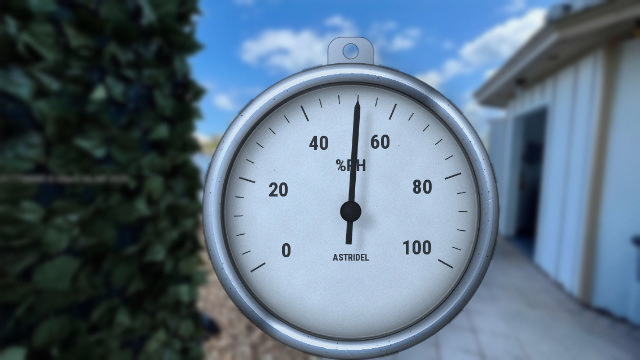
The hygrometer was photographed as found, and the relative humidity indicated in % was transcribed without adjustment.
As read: 52 %
